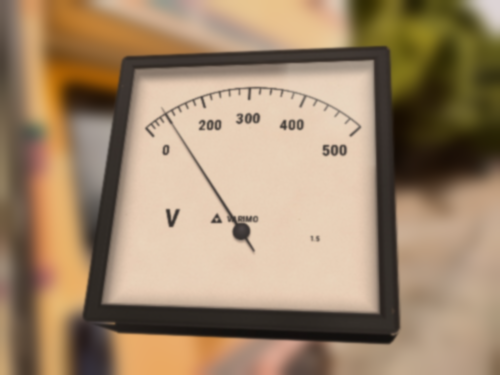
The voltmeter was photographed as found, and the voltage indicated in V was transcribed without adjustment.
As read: 100 V
